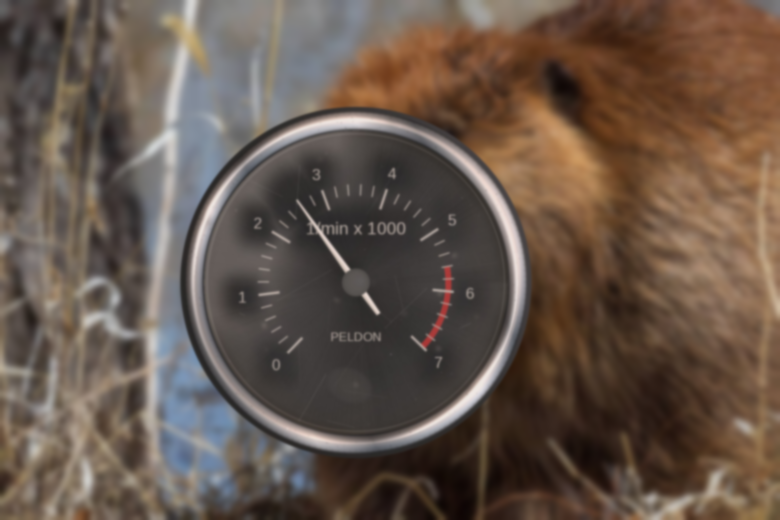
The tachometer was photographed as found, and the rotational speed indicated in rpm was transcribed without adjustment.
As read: 2600 rpm
